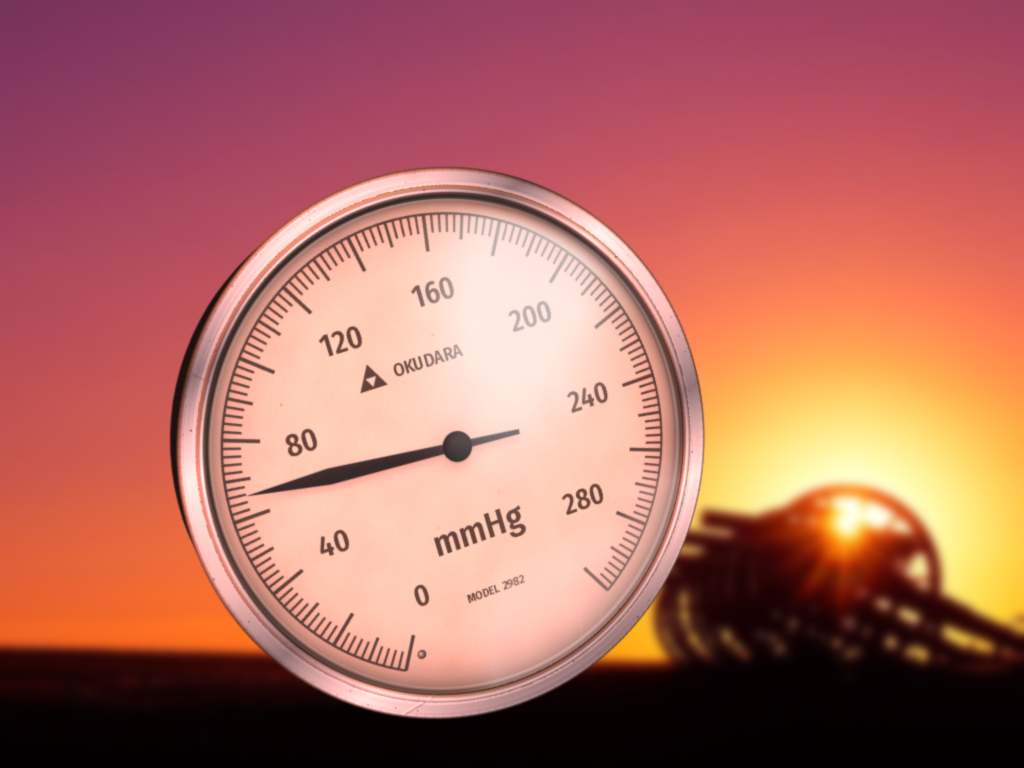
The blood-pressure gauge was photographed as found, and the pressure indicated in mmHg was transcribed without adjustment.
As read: 66 mmHg
